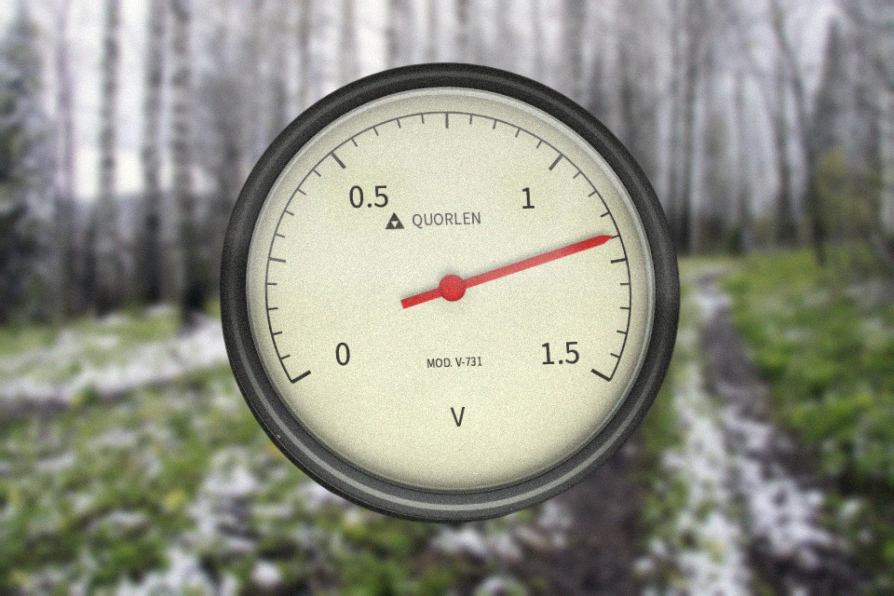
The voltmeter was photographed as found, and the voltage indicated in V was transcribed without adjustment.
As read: 1.2 V
